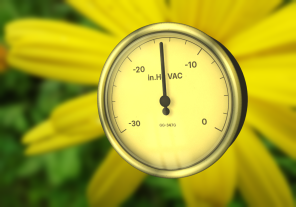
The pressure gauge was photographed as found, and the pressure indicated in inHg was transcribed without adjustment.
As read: -15 inHg
